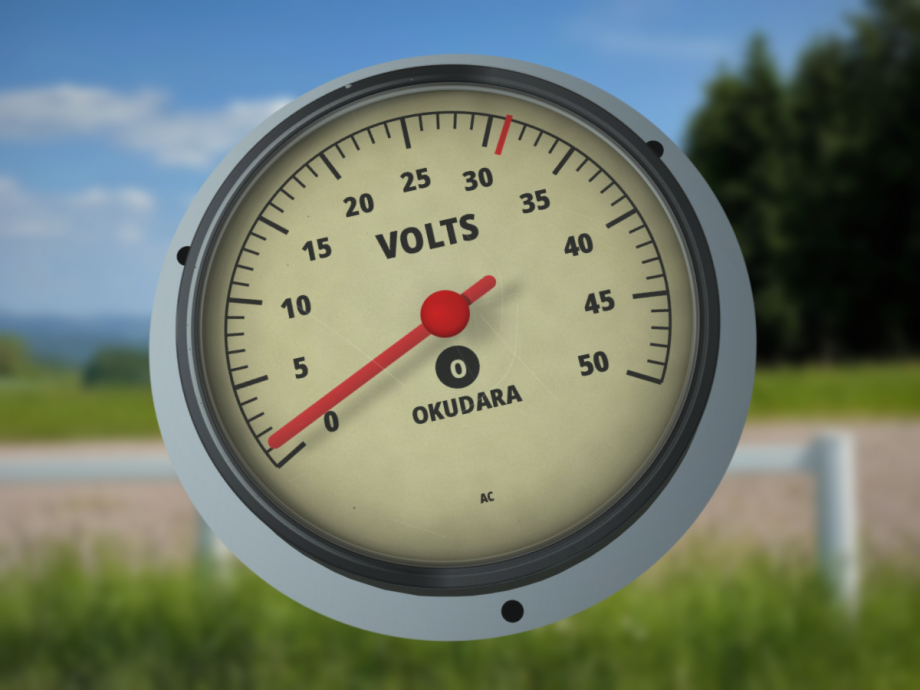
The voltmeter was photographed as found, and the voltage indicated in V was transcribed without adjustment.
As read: 1 V
